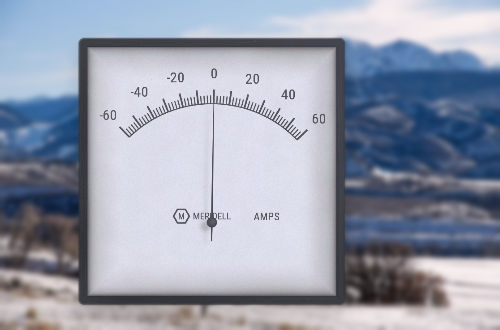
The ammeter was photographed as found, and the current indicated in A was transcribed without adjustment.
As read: 0 A
